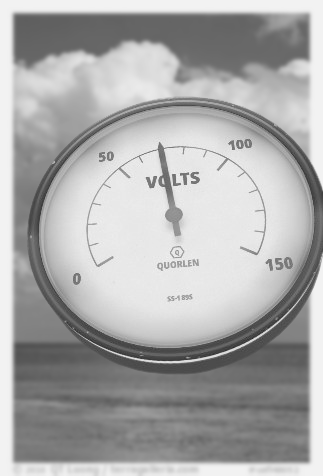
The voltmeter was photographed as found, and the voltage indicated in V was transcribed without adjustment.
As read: 70 V
